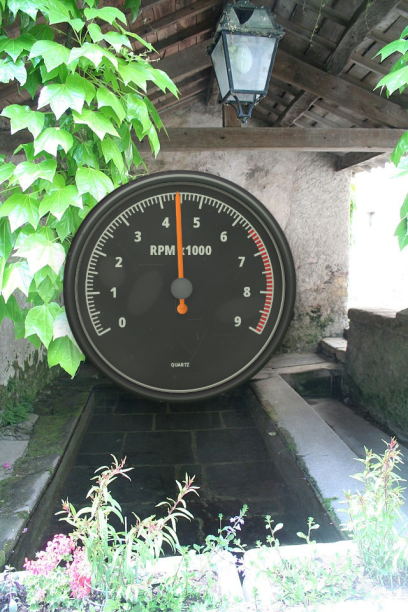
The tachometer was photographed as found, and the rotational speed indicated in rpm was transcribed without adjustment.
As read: 4400 rpm
